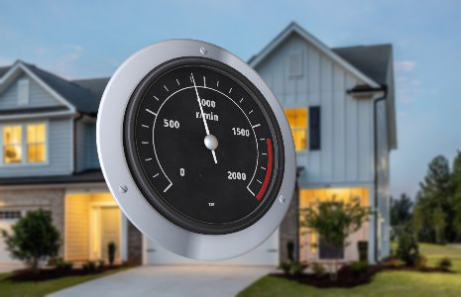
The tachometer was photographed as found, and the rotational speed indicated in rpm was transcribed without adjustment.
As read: 900 rpm
